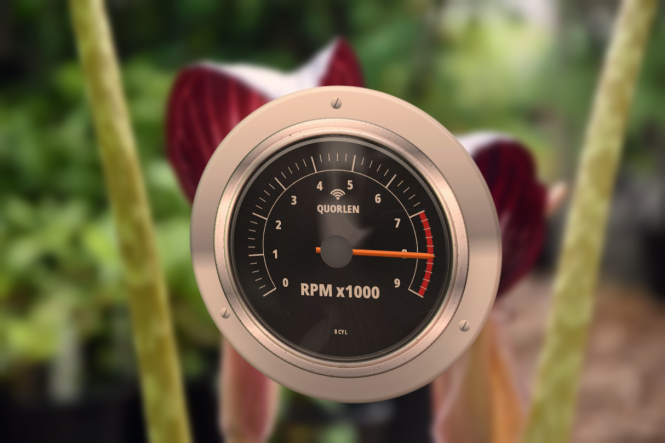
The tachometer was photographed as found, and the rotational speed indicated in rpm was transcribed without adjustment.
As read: 8000 rpm
